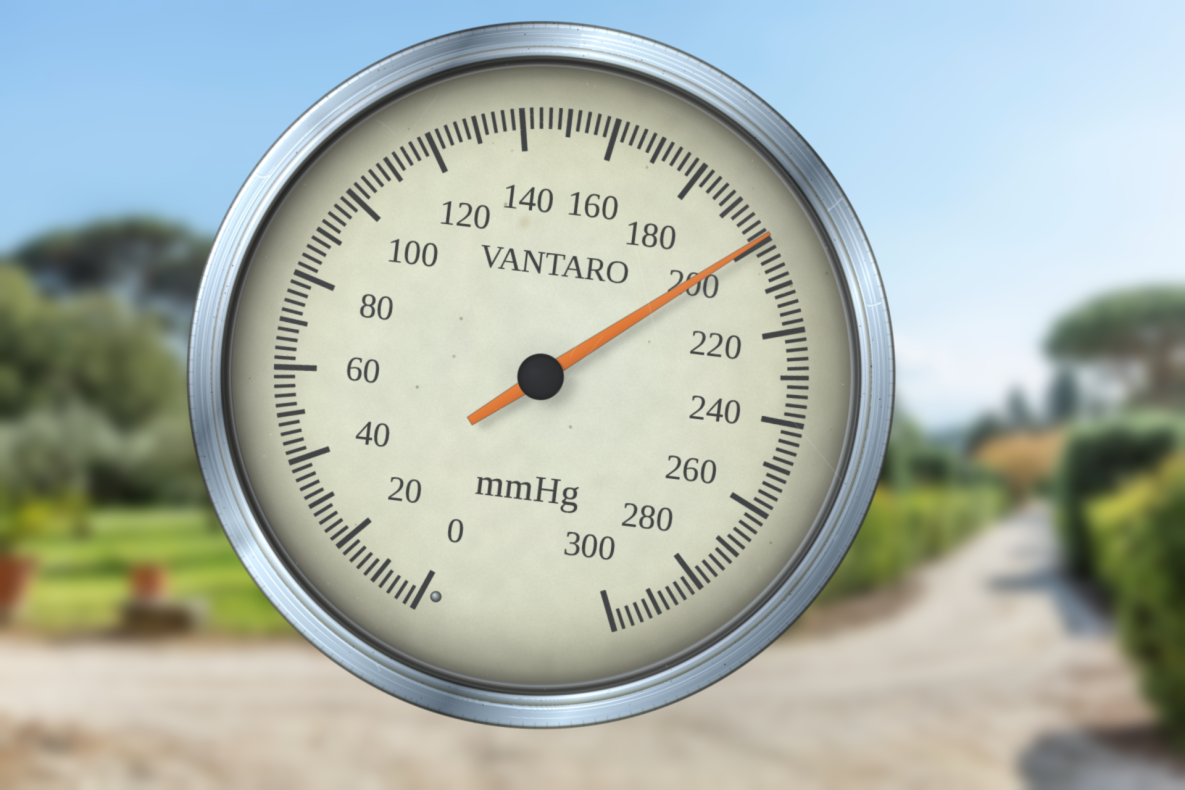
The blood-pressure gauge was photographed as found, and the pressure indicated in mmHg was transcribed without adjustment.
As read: 199 mmHg
